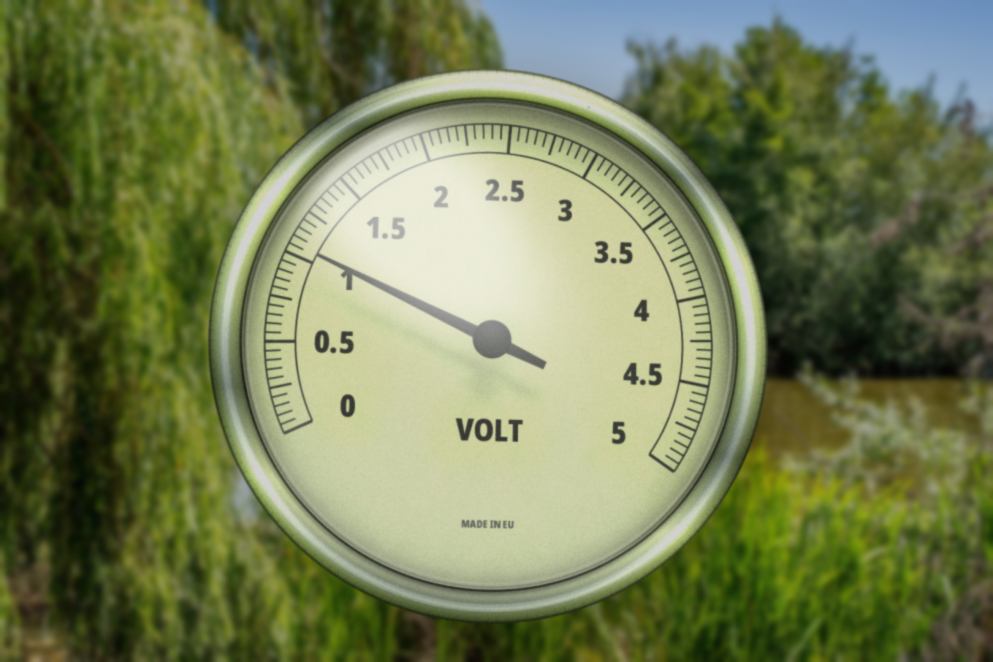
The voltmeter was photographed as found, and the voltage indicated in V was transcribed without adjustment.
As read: 1.05 V
